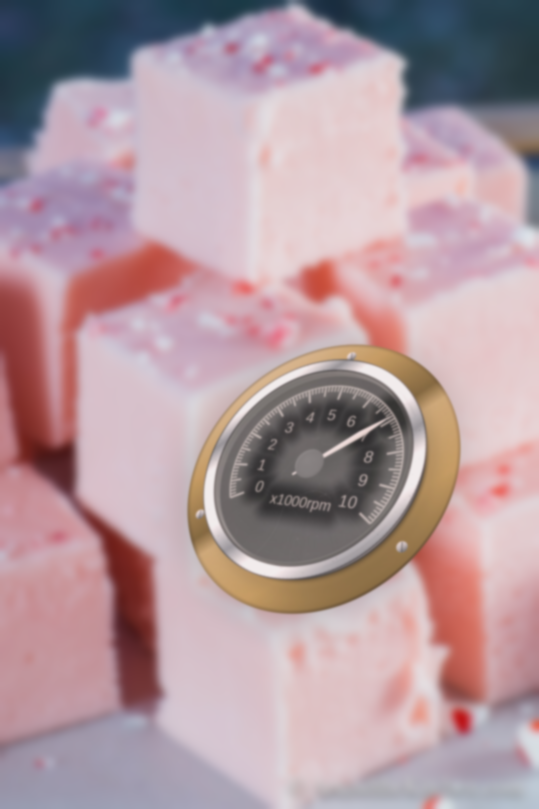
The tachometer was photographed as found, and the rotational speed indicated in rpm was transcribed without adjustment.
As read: 7000 rpm
